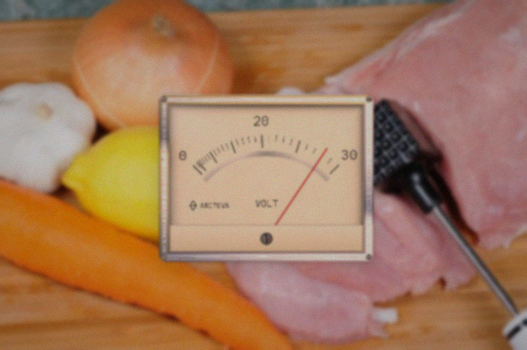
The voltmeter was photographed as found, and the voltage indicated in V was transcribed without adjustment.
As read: 28 V
